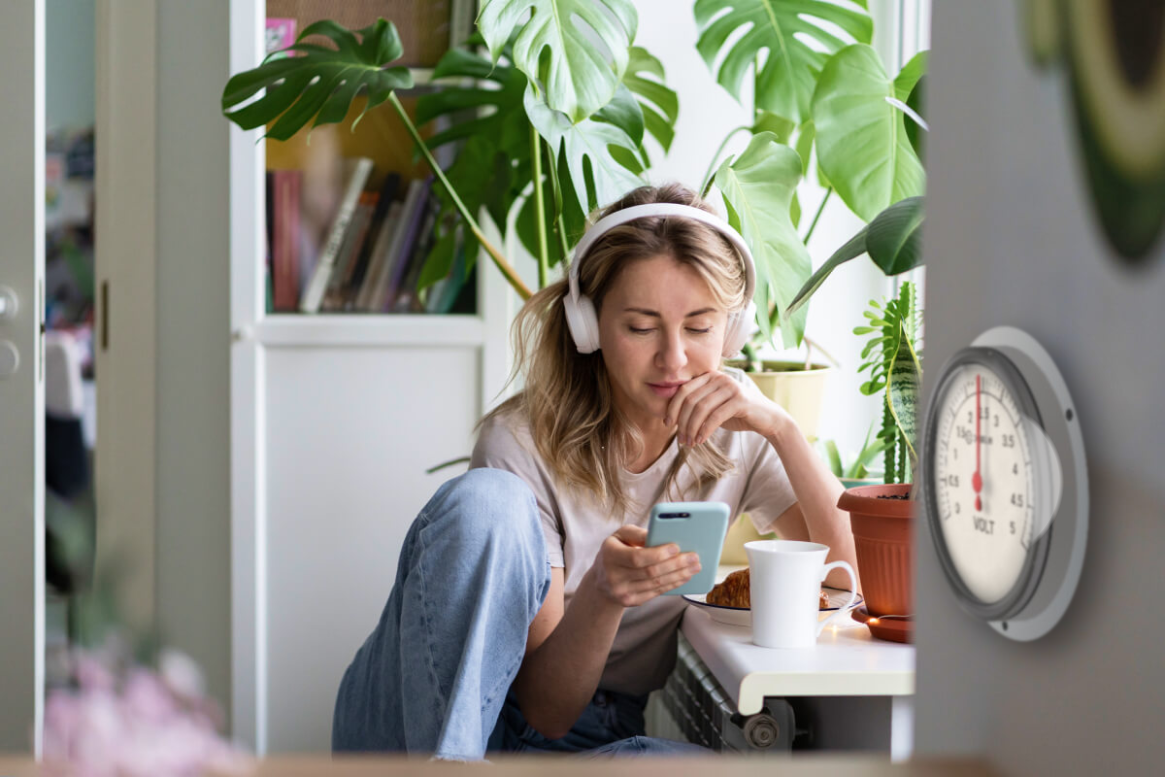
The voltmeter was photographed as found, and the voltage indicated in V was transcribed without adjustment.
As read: 2.5 V
